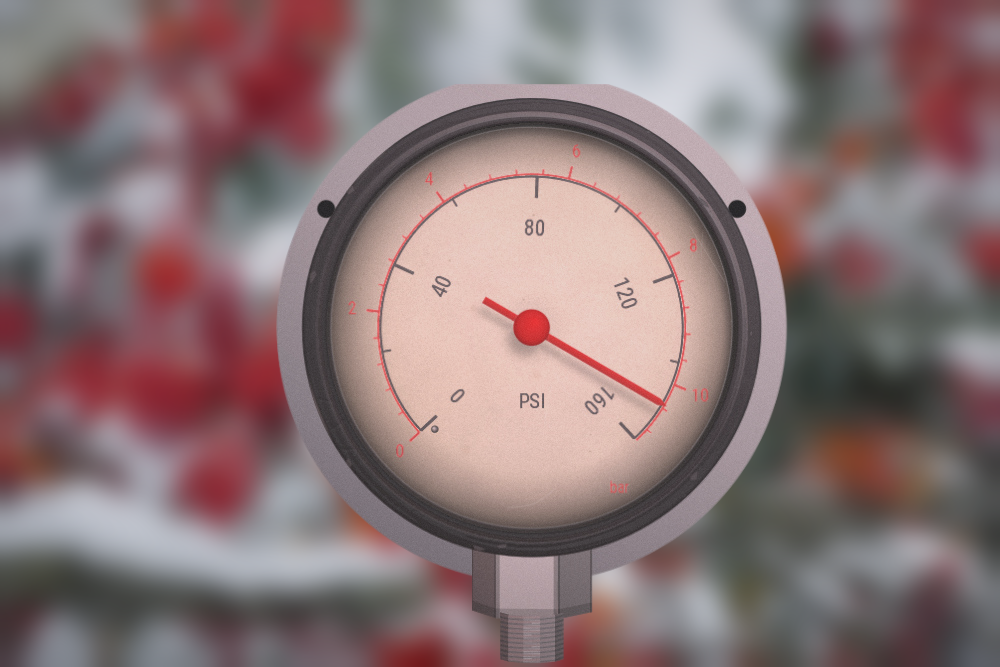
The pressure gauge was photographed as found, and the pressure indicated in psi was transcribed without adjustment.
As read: 150 psi
